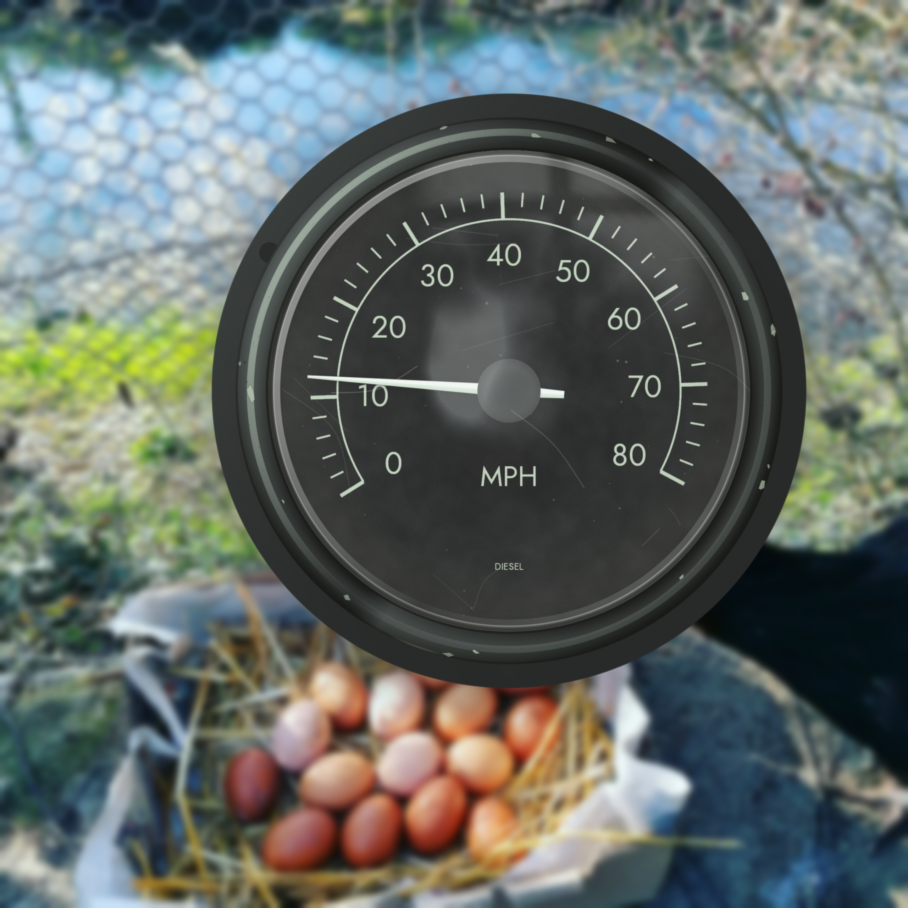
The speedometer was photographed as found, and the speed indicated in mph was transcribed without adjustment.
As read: 12 mph
